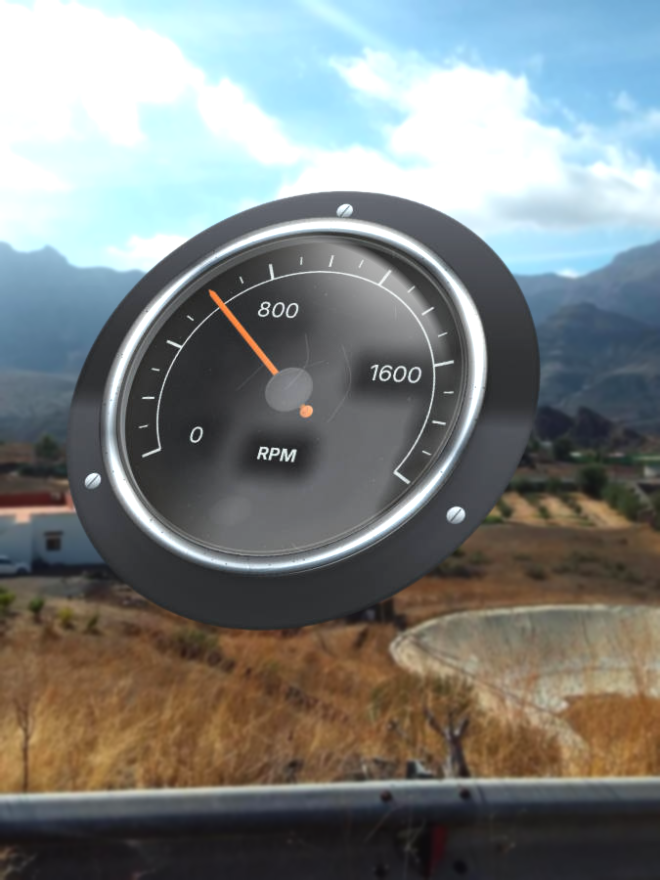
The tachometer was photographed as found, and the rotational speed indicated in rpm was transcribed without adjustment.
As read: 600 rpm
